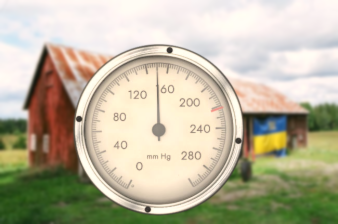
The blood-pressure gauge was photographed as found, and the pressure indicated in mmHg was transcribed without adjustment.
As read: 150 mmHg
